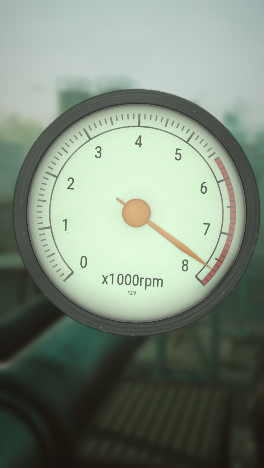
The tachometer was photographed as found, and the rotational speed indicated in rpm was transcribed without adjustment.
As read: 7700 rpm
